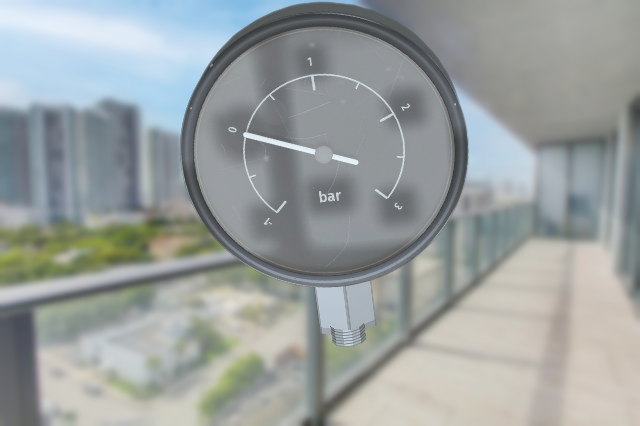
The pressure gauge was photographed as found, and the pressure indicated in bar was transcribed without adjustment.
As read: 0 bar
